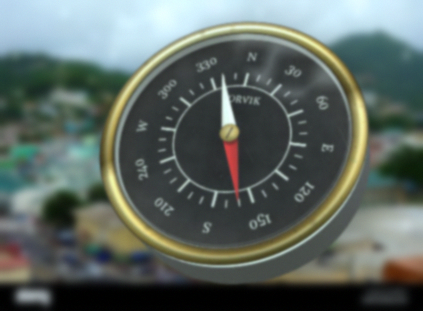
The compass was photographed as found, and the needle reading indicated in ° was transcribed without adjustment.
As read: 160 °
